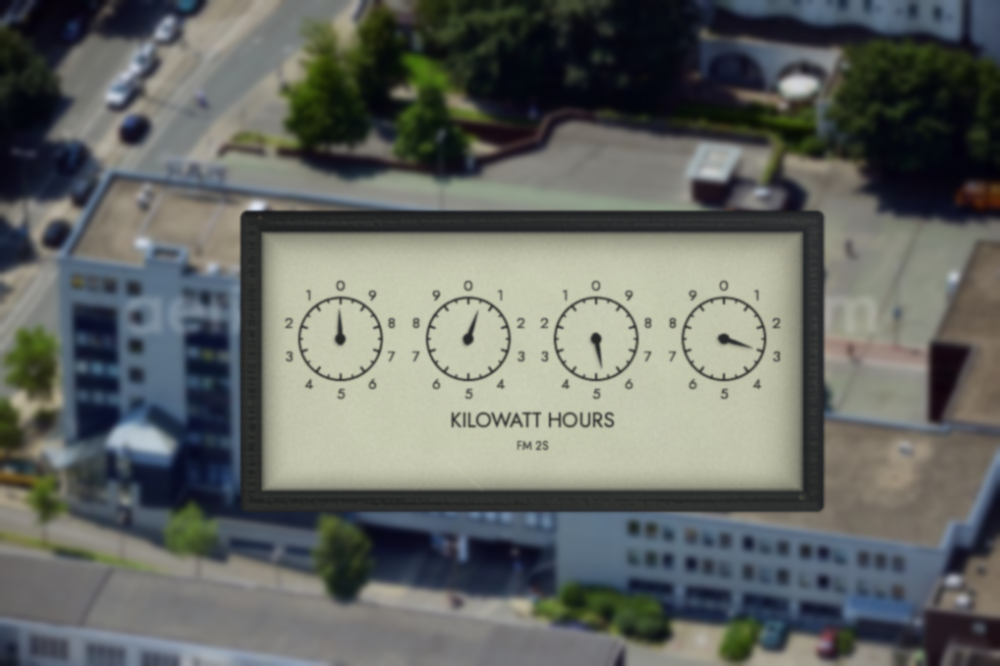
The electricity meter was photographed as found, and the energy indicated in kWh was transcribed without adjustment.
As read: 53 kWh
